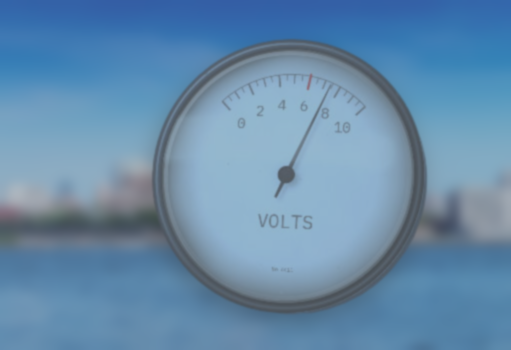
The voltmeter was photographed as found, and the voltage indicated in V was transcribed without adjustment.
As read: 7.5 V
